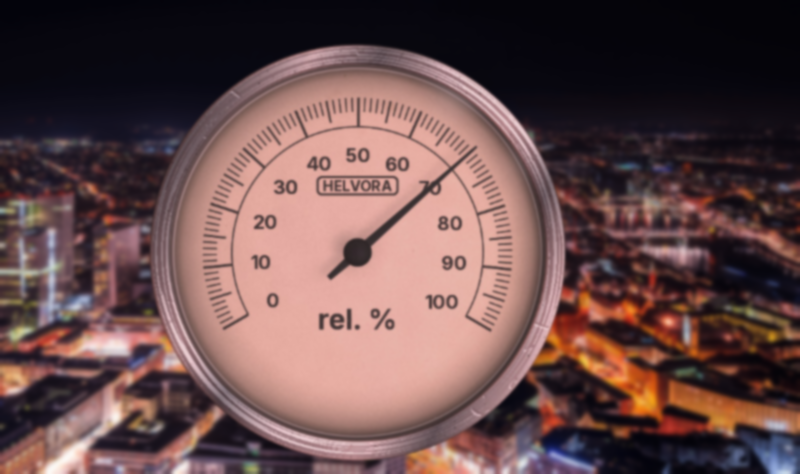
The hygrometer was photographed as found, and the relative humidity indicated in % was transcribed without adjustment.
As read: 70 %
